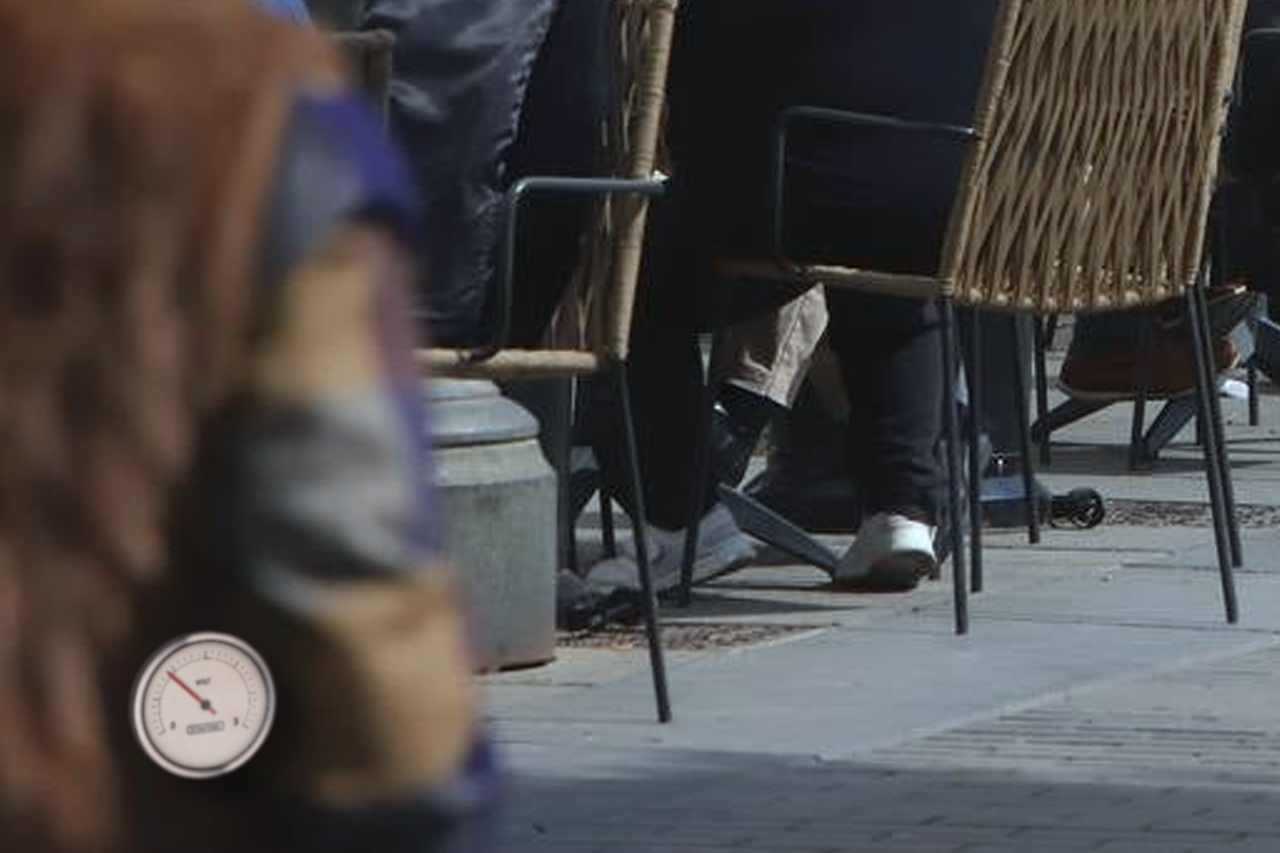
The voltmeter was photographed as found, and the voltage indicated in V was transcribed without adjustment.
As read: 0.9 V
